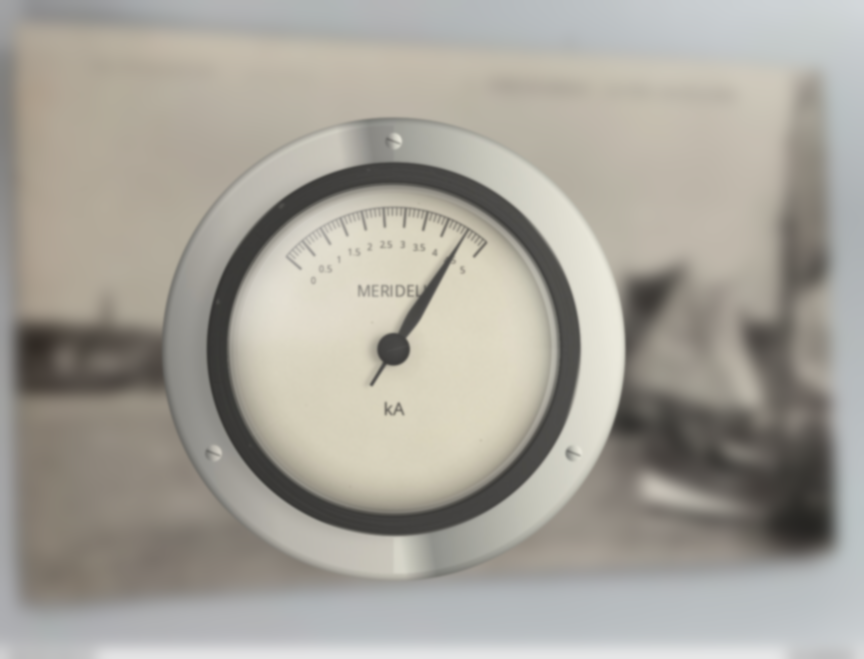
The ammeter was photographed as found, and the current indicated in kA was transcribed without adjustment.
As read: 4.5 kA
